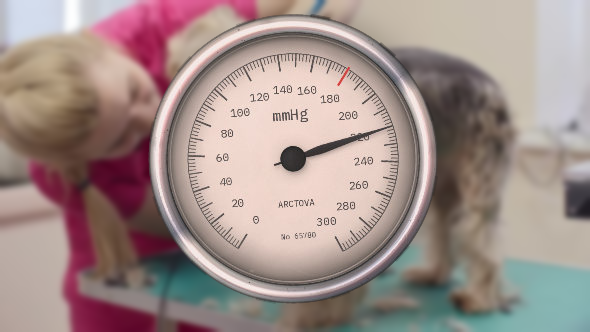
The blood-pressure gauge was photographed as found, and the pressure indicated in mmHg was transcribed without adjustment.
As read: 220 mmHg
